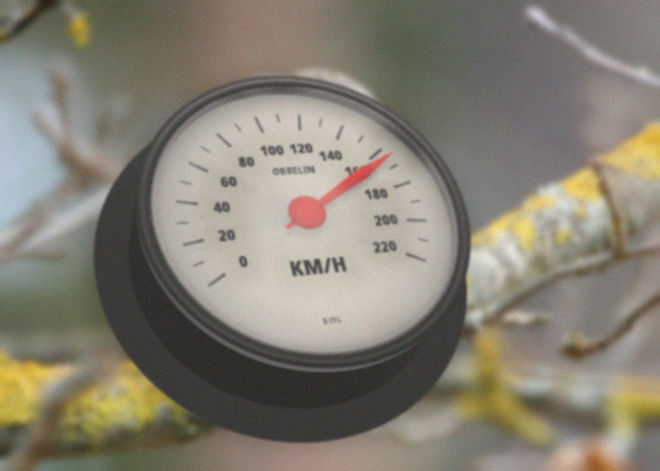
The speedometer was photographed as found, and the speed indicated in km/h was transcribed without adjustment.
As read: 165 km/h
